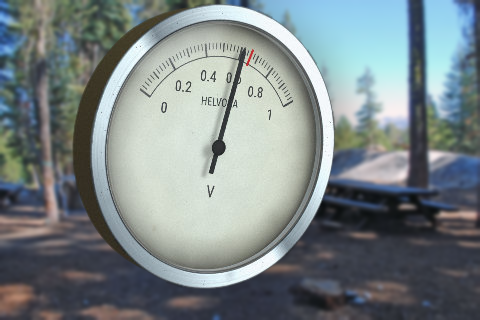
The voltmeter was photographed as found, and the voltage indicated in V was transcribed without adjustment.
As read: 0.6 V
